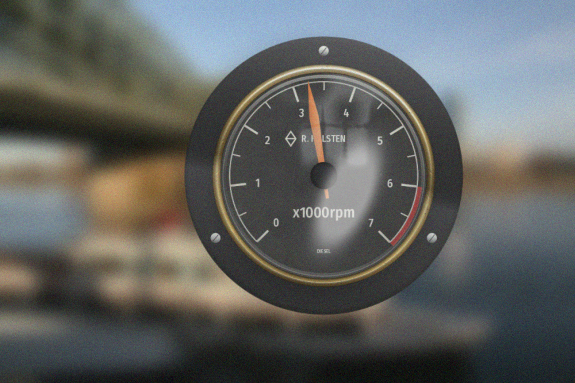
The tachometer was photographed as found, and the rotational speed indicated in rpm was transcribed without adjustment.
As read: 3250 rpm
